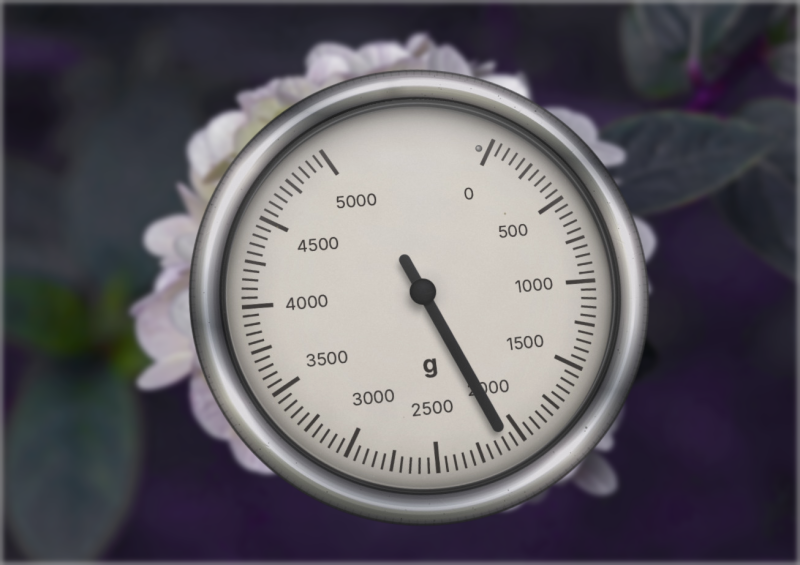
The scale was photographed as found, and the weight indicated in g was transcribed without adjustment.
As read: 2100 g
